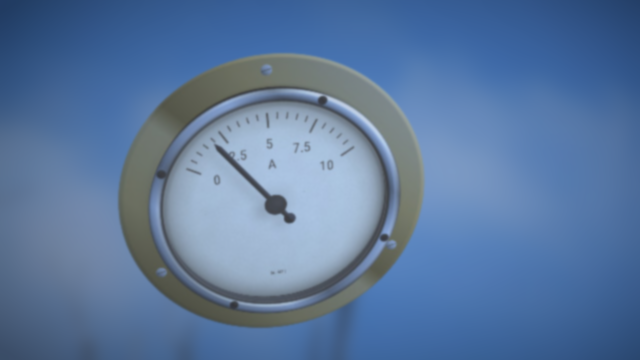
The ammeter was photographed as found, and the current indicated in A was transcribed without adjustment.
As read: 2 A
